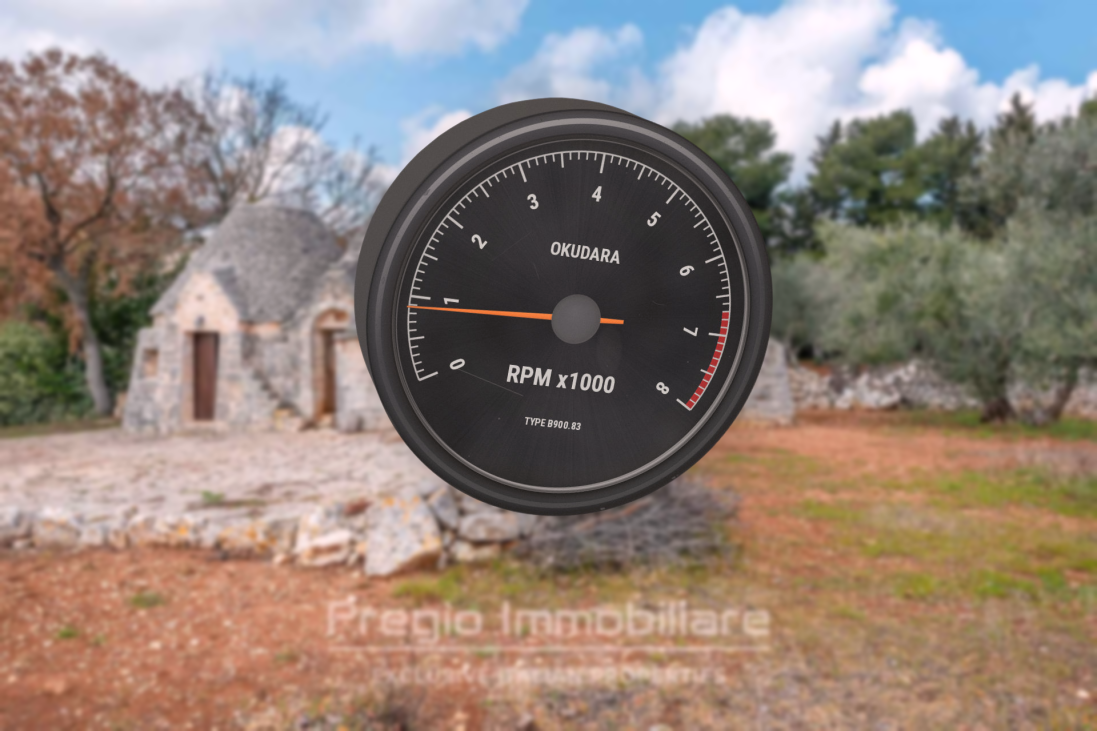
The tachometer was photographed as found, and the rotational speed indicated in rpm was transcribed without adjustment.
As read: 900 rpm
